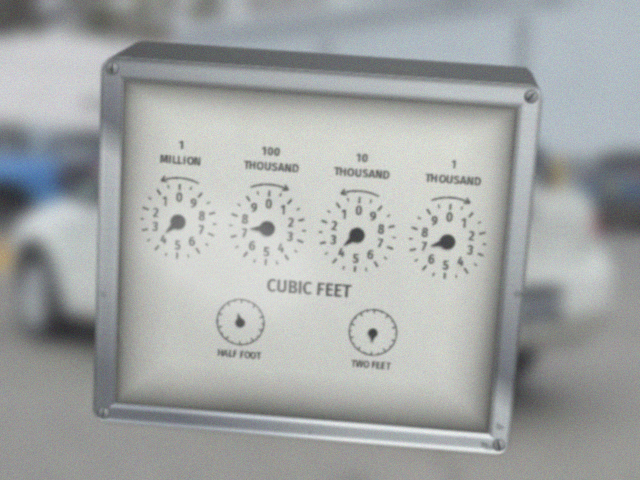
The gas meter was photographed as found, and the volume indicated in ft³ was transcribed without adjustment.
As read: 373700 ft³
